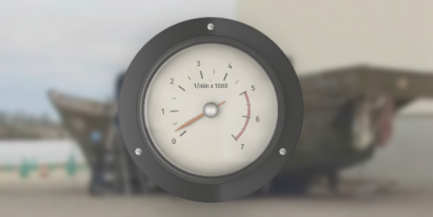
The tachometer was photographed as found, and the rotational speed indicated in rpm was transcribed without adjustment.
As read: 250 rpm
